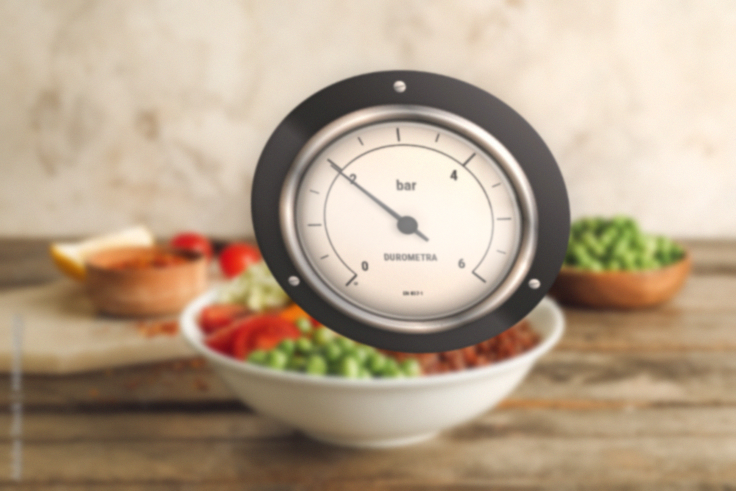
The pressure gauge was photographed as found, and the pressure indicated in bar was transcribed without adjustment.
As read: 2 bar
